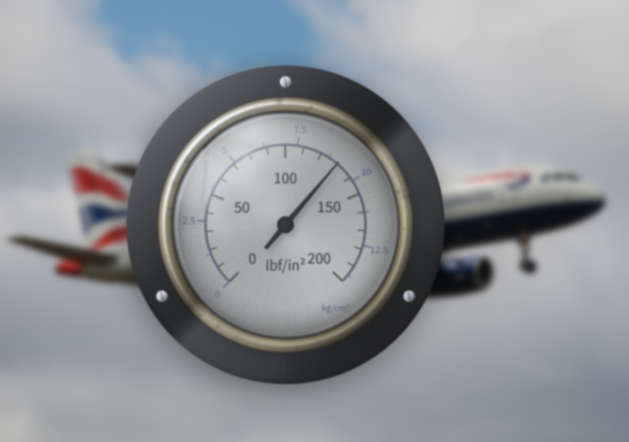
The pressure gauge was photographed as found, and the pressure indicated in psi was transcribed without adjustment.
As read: 130 psi
